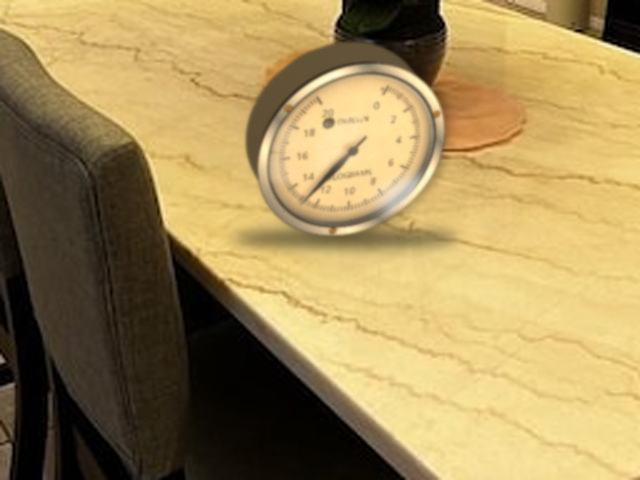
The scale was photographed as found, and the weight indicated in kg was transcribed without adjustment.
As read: 13 kg
